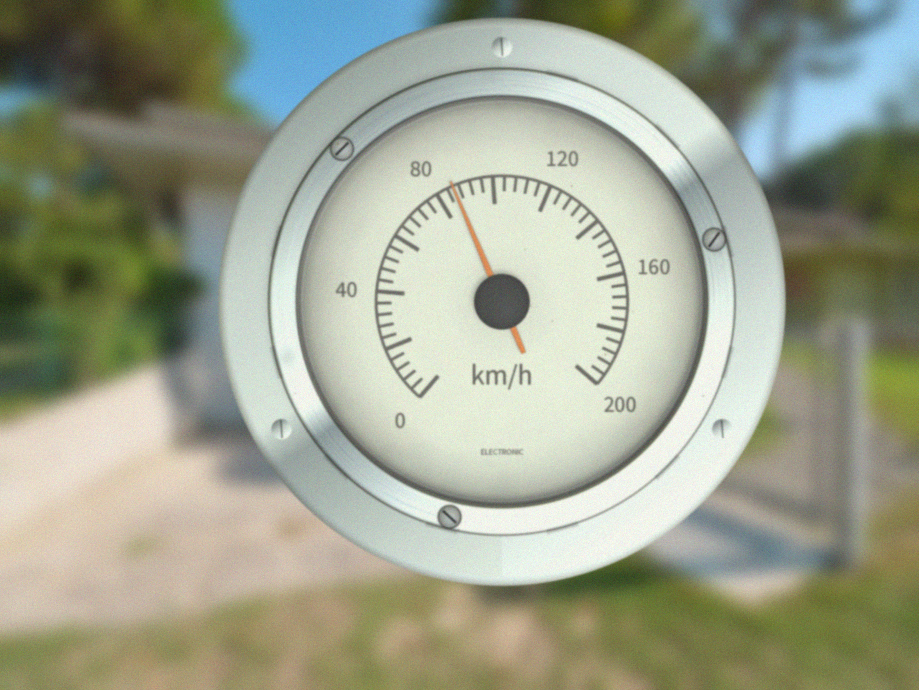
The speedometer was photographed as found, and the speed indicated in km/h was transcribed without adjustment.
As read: 86 km/h
